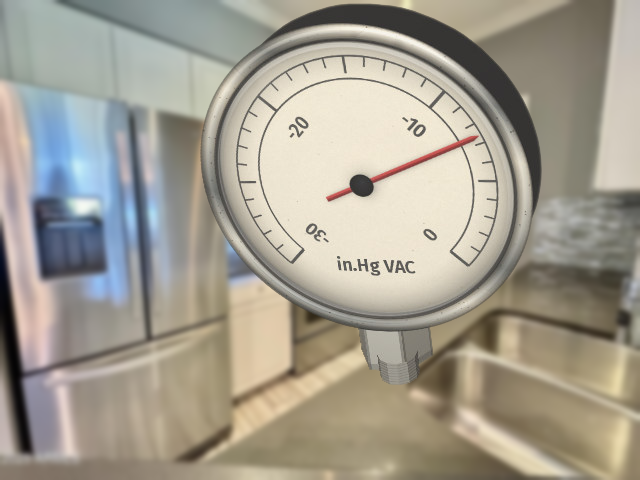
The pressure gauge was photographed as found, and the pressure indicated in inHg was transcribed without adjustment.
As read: -7.5 inHg
